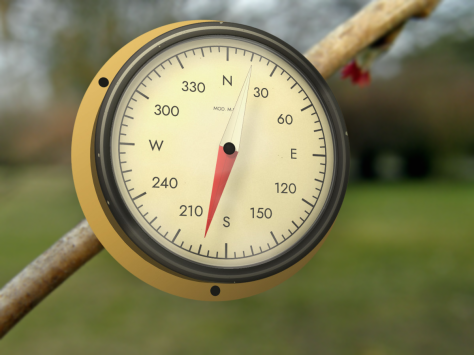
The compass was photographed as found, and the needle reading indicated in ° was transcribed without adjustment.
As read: 195 °
